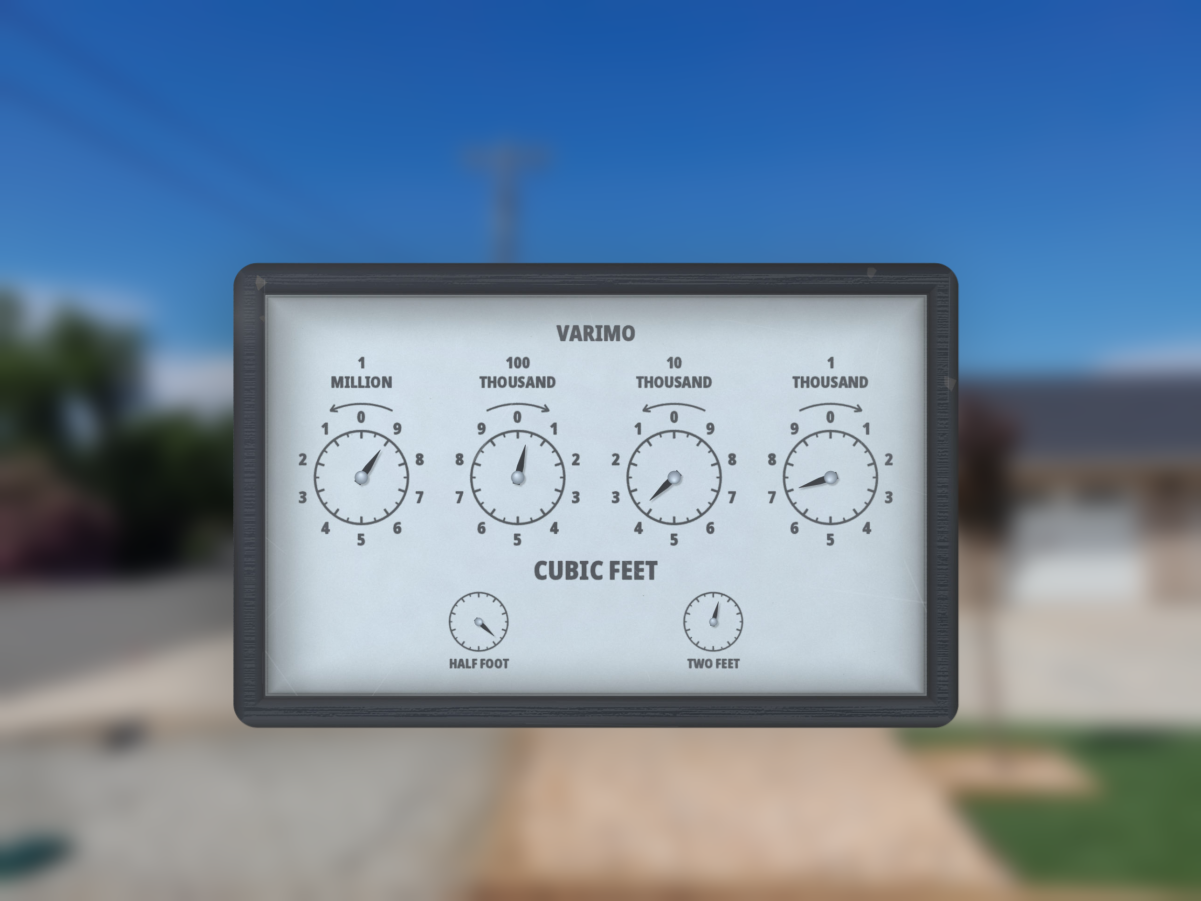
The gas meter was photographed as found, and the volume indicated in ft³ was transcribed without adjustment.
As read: 903700 ft³
